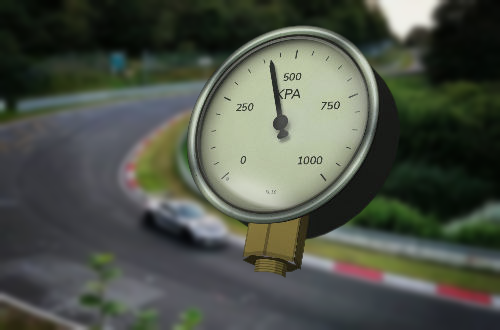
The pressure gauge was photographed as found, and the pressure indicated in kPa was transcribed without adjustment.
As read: 425 kPa
